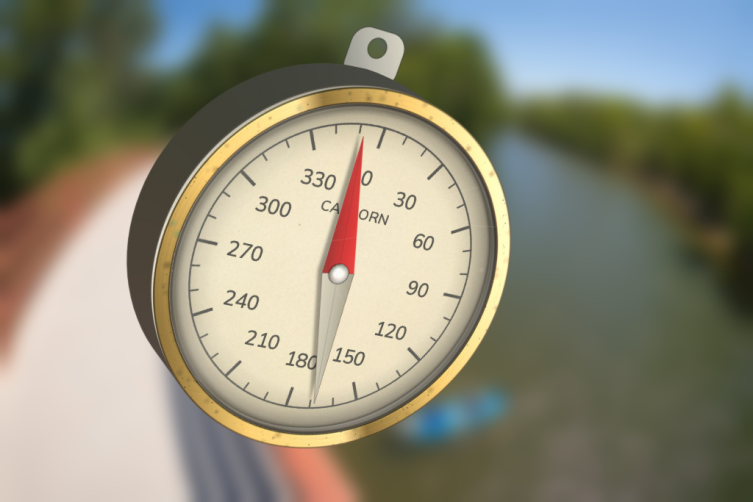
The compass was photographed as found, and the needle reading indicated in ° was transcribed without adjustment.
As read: 350 °
